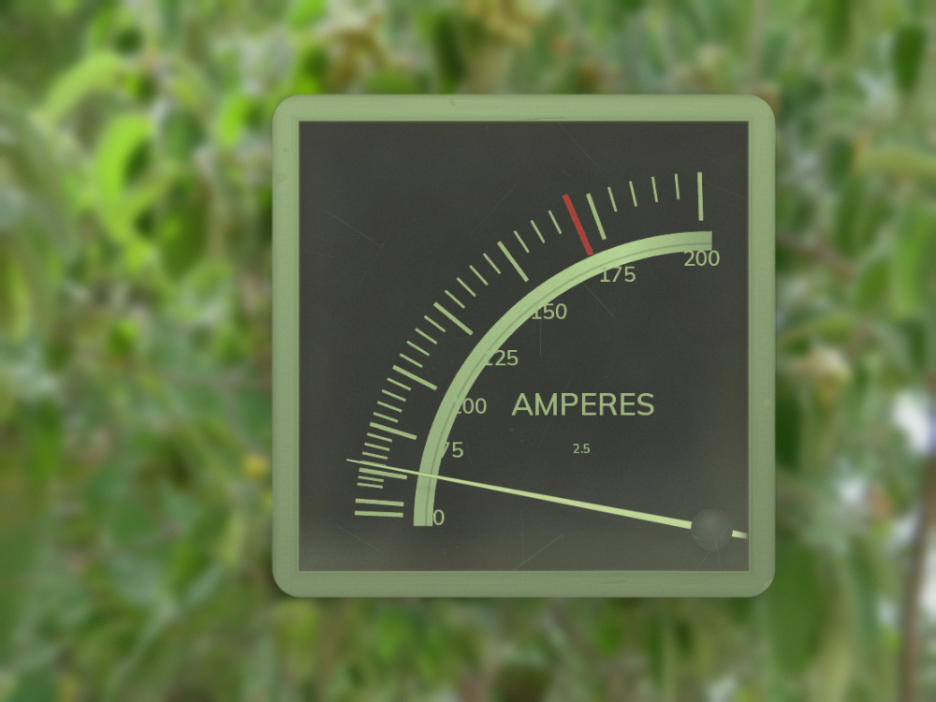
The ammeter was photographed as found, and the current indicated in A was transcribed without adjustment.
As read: 55 A
